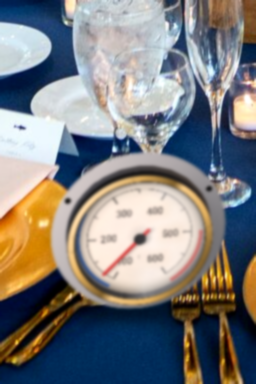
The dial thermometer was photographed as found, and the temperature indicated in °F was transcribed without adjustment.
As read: 125 °F
